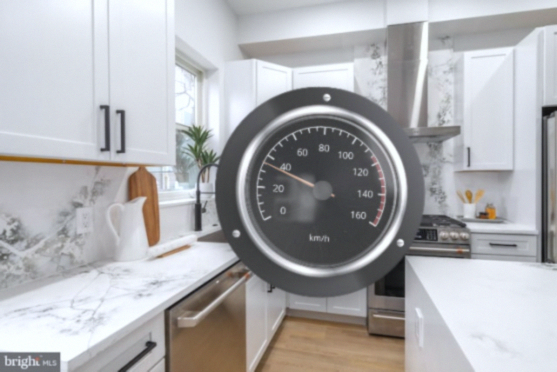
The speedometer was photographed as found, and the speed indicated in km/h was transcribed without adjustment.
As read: 35 km/h
